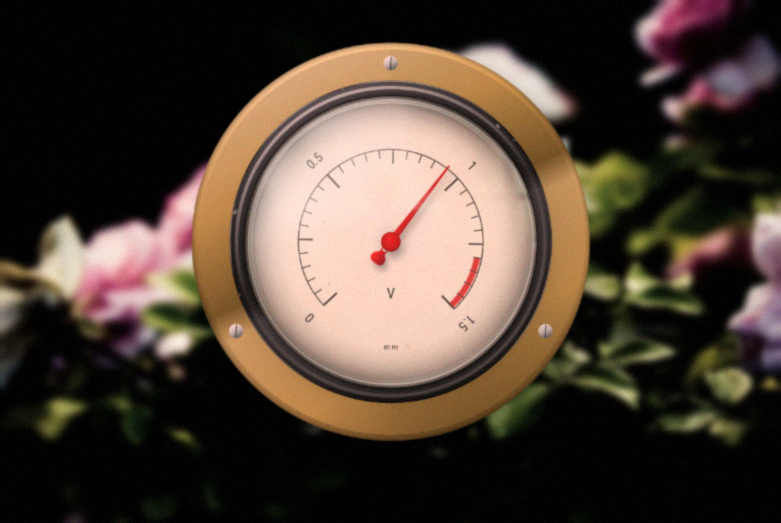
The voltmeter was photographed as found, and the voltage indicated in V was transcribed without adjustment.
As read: 0.95 V
